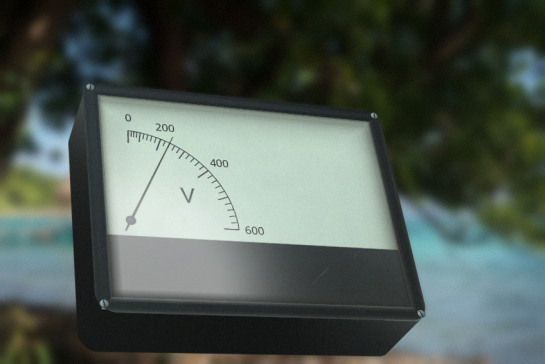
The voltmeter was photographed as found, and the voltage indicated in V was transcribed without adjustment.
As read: 240 V
